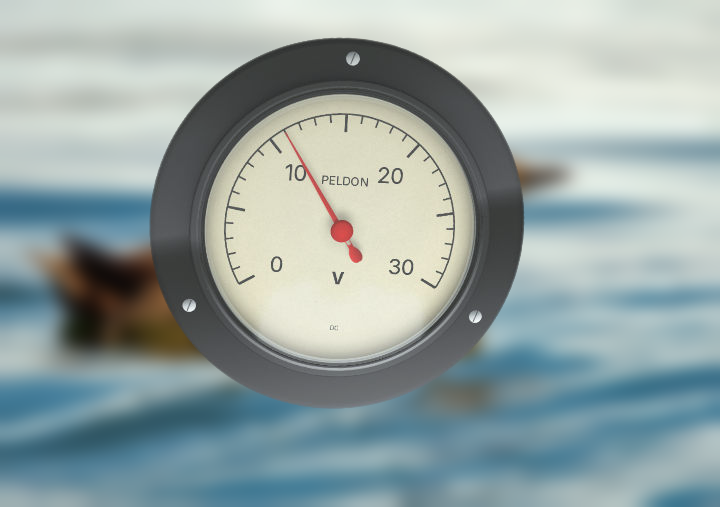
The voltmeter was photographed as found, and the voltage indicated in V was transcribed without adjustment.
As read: 11 V
